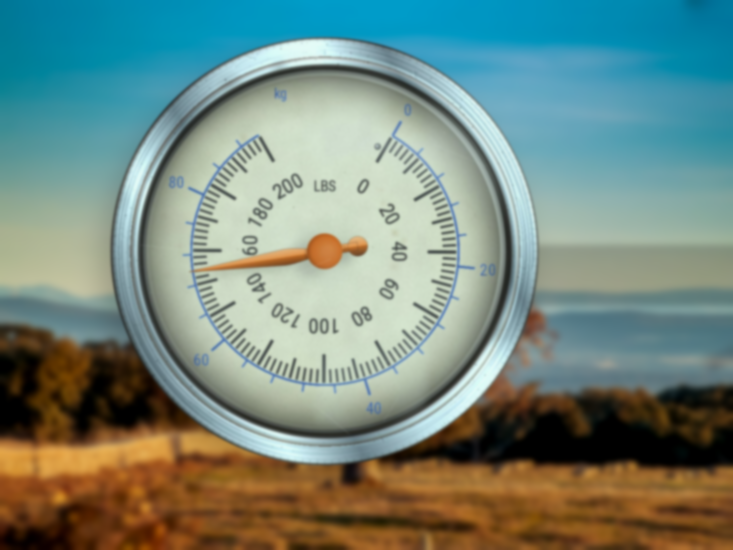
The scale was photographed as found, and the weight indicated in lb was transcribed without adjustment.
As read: 154 lb
